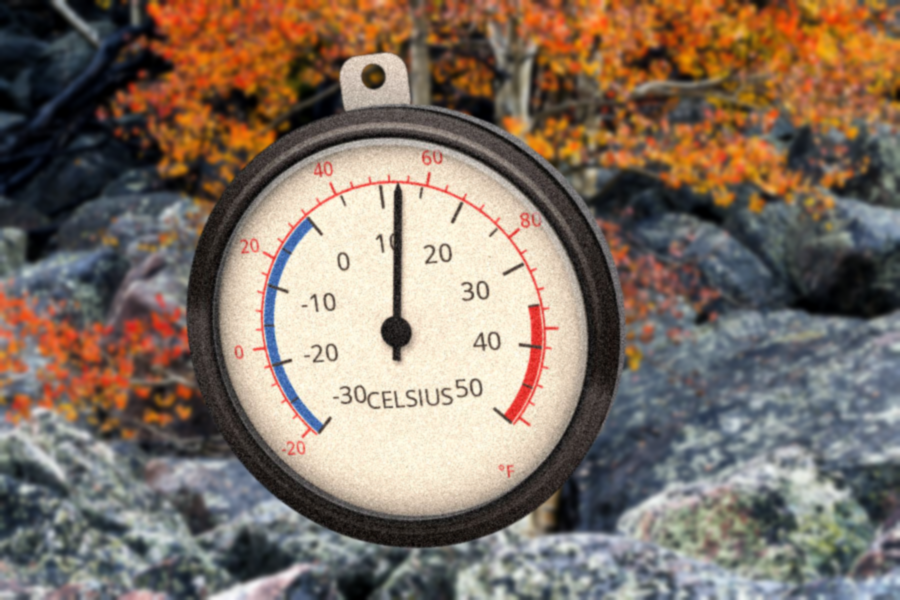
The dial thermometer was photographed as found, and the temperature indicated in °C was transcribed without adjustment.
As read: 12.5 °C
